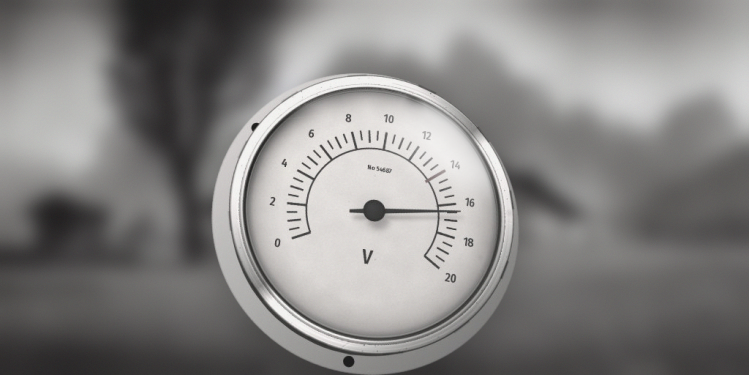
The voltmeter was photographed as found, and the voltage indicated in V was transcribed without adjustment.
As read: 16.5 V
